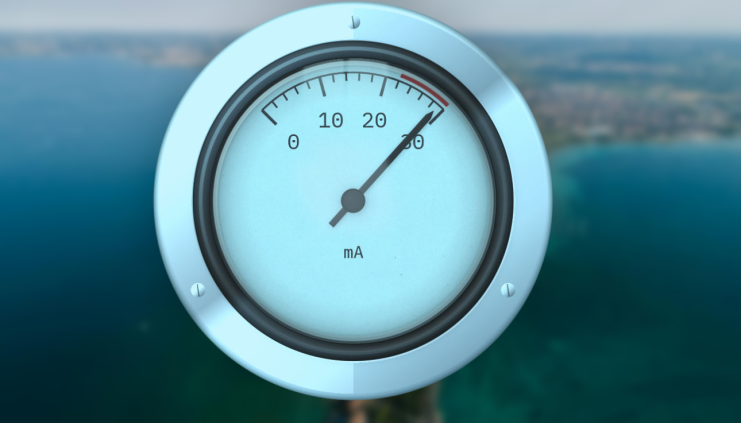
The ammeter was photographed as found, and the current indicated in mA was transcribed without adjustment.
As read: 29 mA
